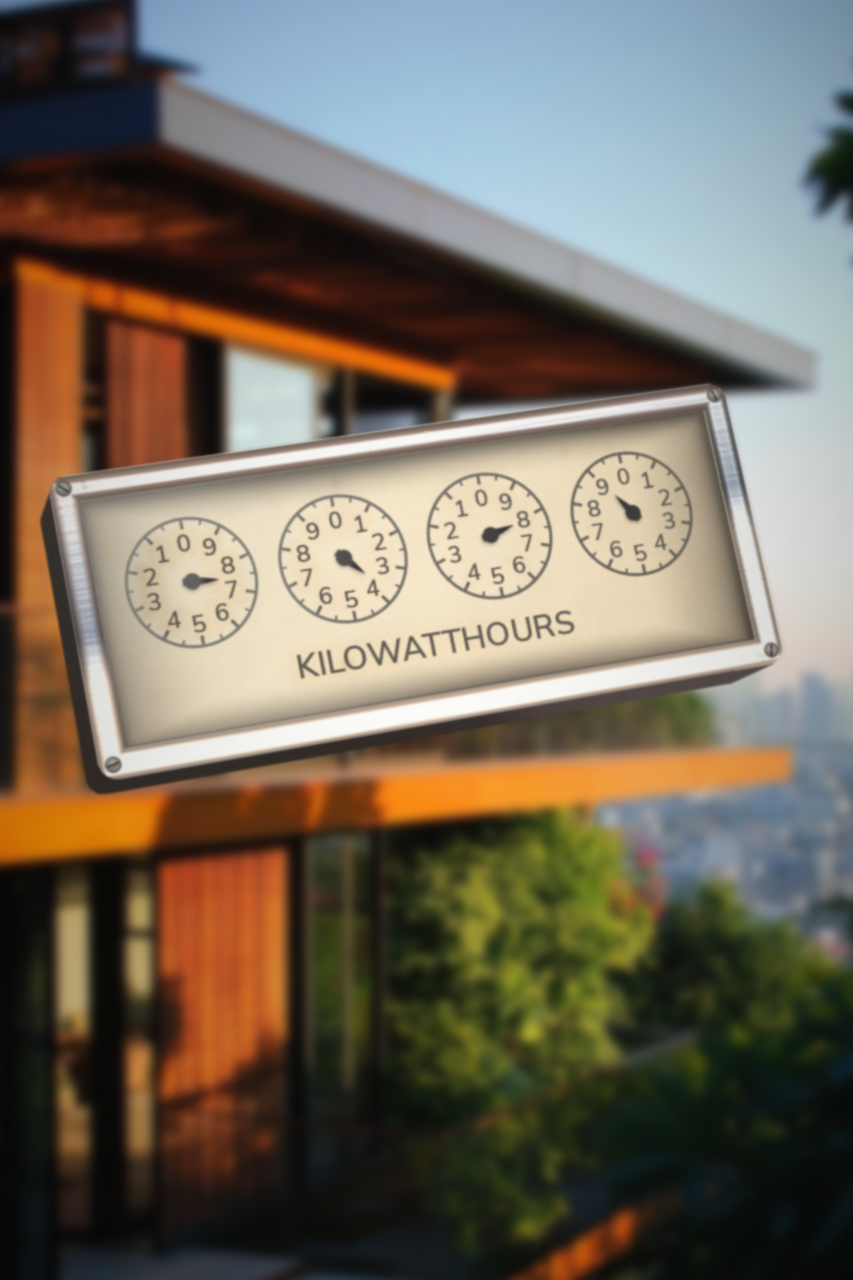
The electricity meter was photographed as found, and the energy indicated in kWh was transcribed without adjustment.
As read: 7379 kWh
